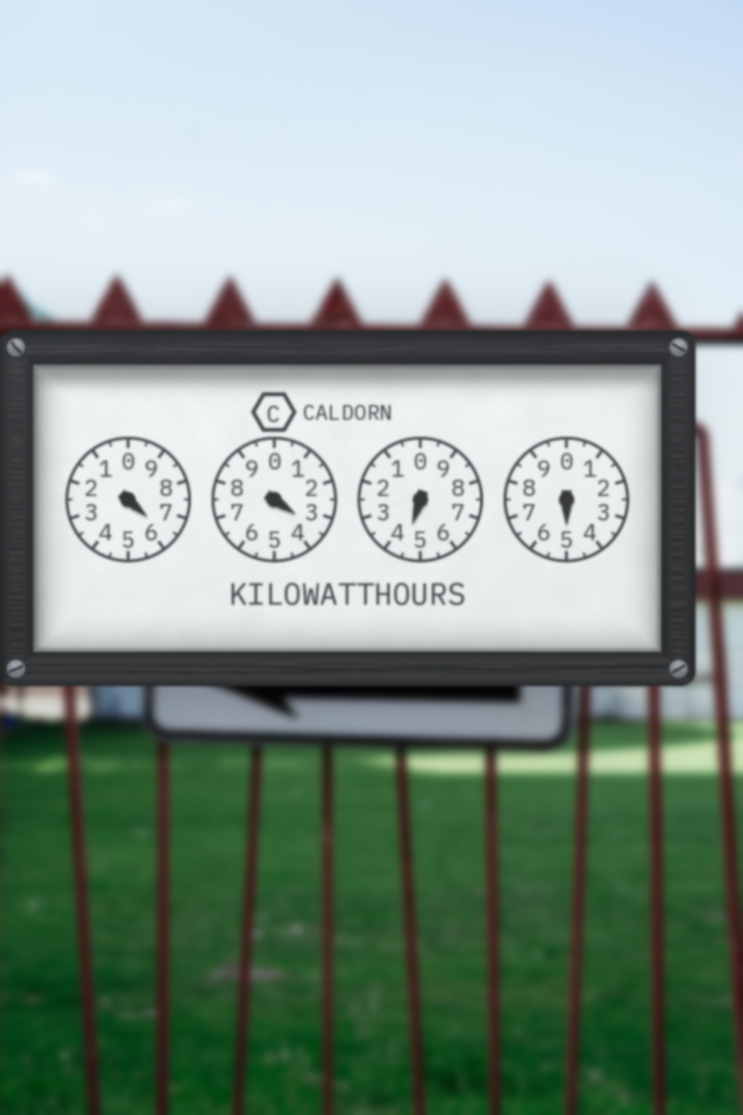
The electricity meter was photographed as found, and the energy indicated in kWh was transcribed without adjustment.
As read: 6345 kWh
